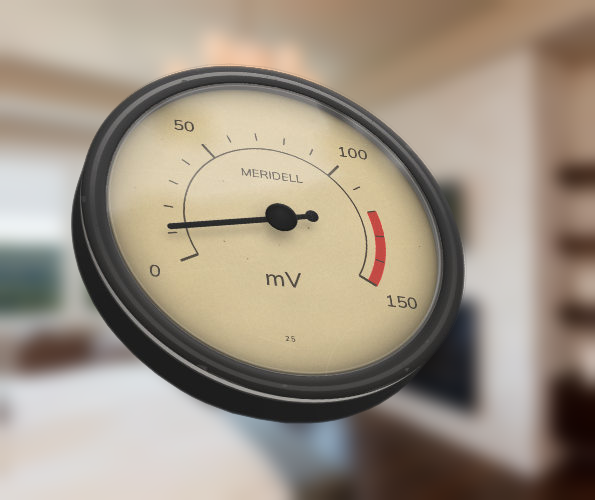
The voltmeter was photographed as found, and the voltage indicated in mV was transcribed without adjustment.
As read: 10 mV
